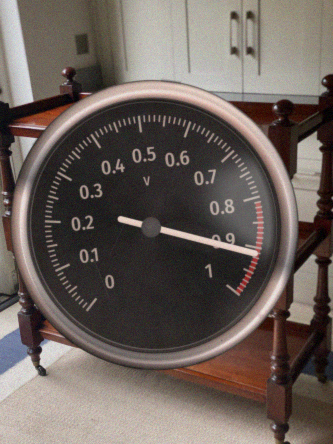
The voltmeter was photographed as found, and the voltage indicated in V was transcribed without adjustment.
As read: 0.91 V
